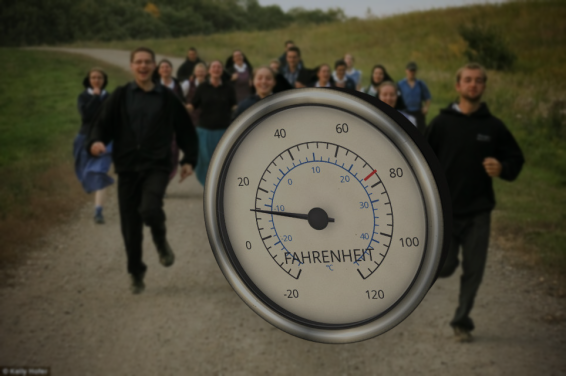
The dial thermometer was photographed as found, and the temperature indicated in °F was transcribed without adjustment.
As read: 12 °F
